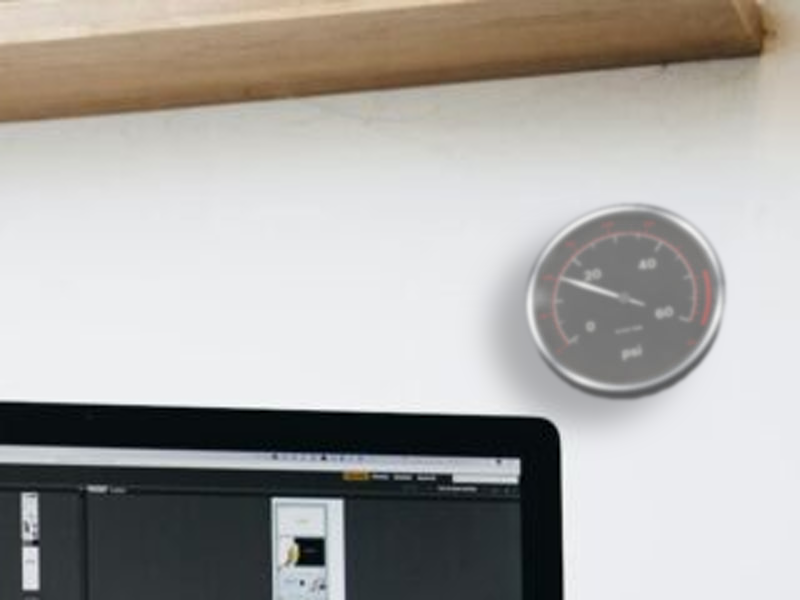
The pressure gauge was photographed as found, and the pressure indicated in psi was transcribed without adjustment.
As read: 15 psi
